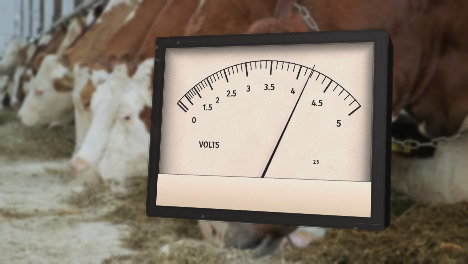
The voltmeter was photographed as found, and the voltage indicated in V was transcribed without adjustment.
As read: 4.2 V
